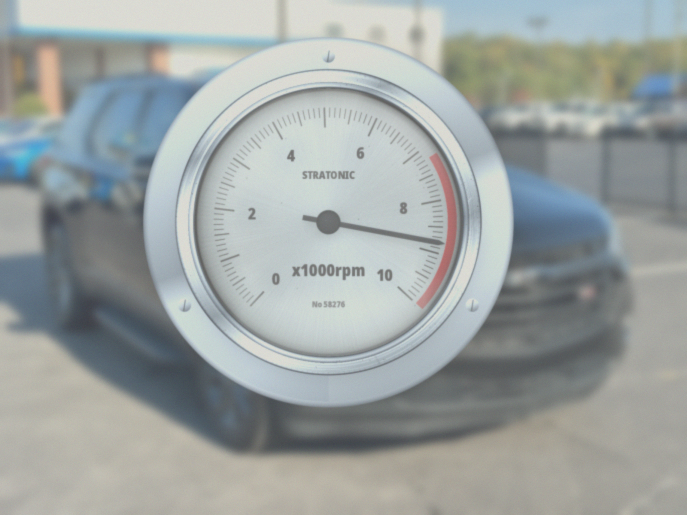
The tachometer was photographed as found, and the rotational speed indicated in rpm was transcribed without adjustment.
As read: 8800 rpm
